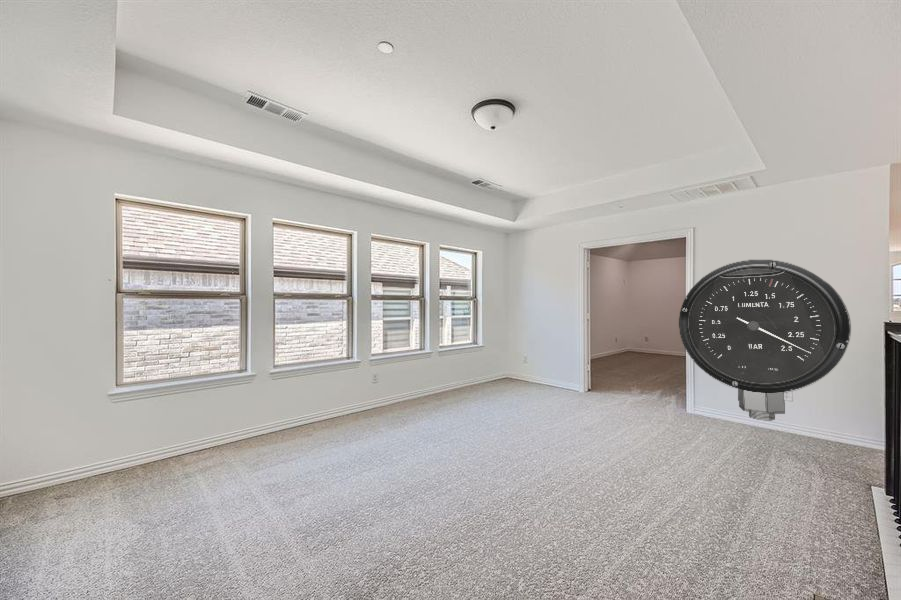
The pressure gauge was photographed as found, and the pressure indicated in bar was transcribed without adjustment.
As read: 2.4 bar
